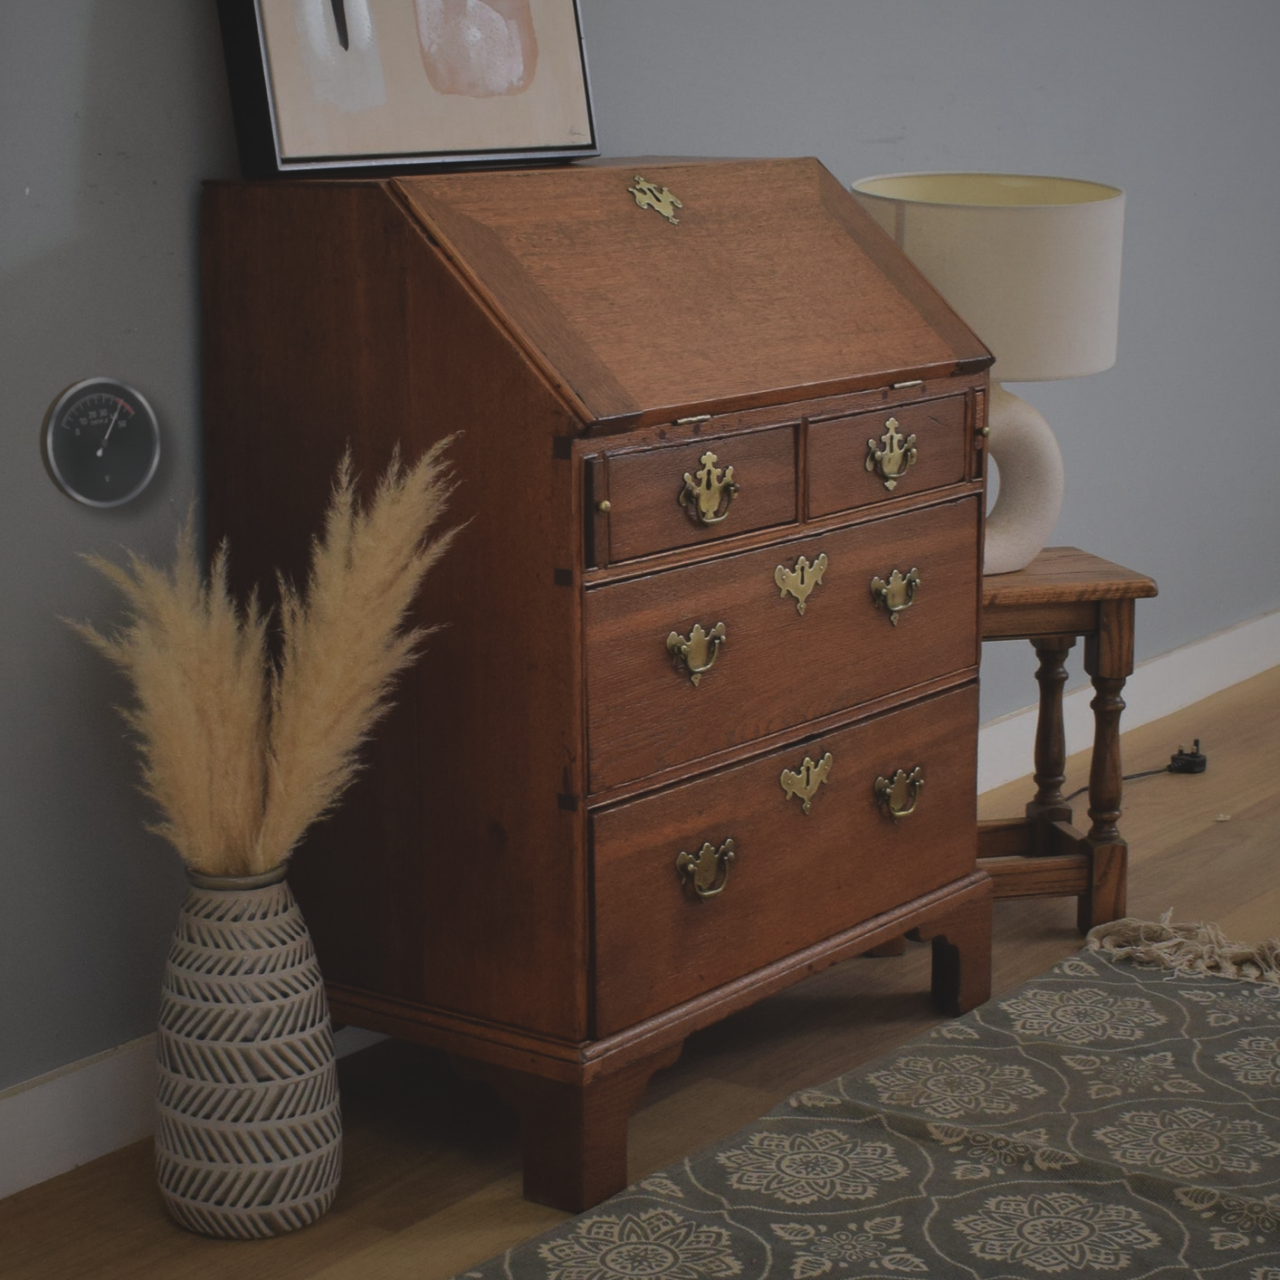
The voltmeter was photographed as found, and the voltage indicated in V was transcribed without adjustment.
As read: 40 V
